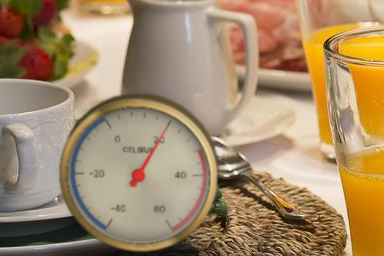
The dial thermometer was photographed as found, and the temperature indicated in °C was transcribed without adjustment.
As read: 20 °C
